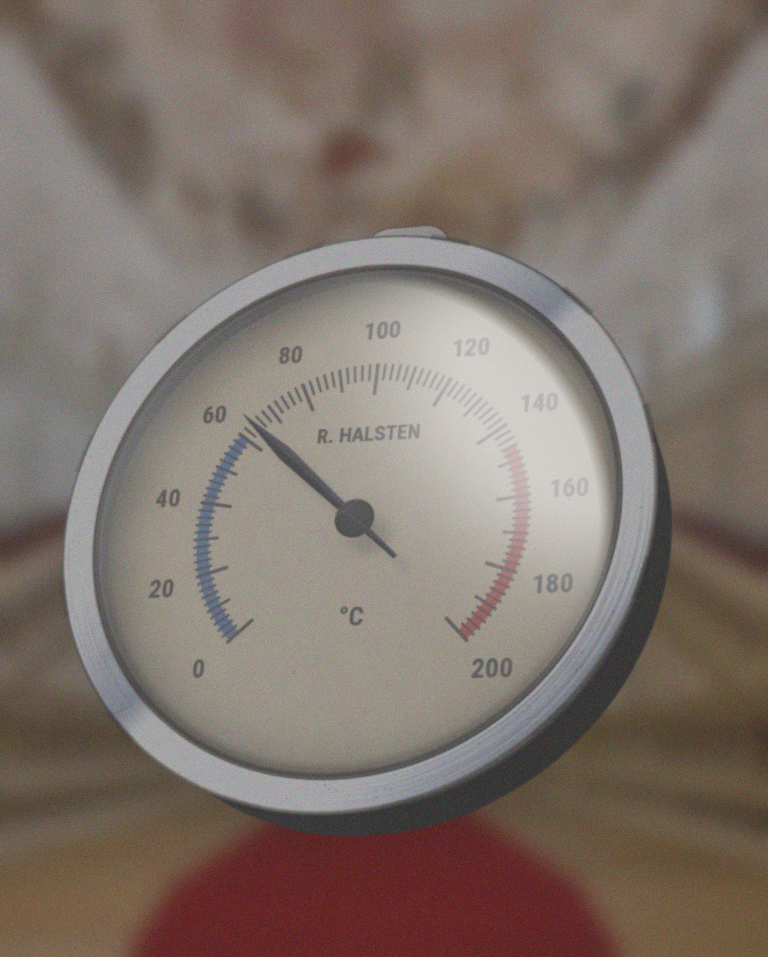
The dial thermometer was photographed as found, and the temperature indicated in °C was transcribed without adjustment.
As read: 64 °C
